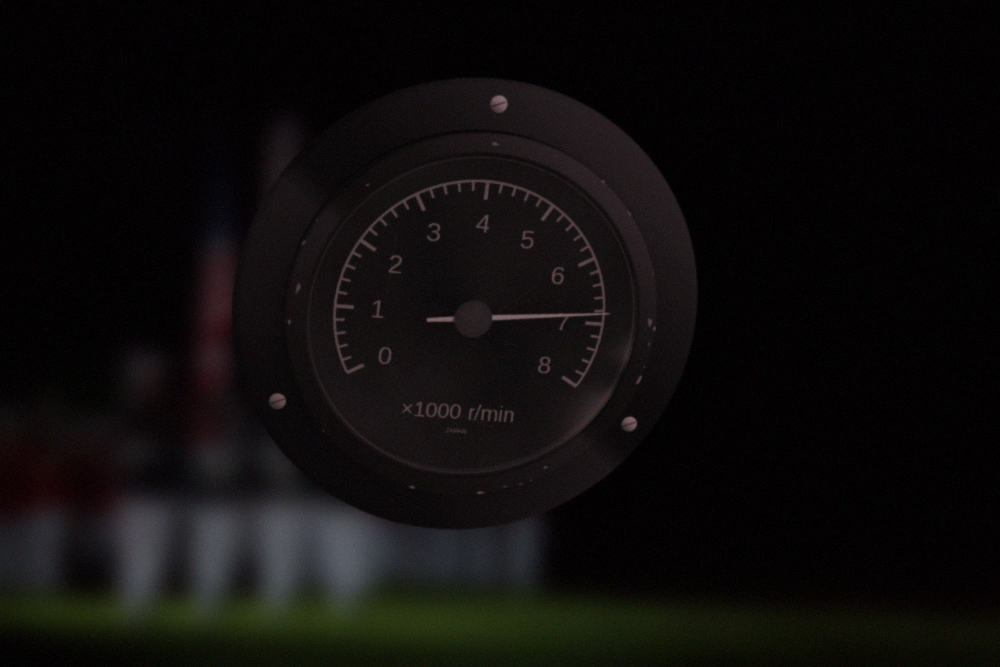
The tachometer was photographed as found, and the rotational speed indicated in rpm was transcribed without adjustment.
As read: 6800 rpm
